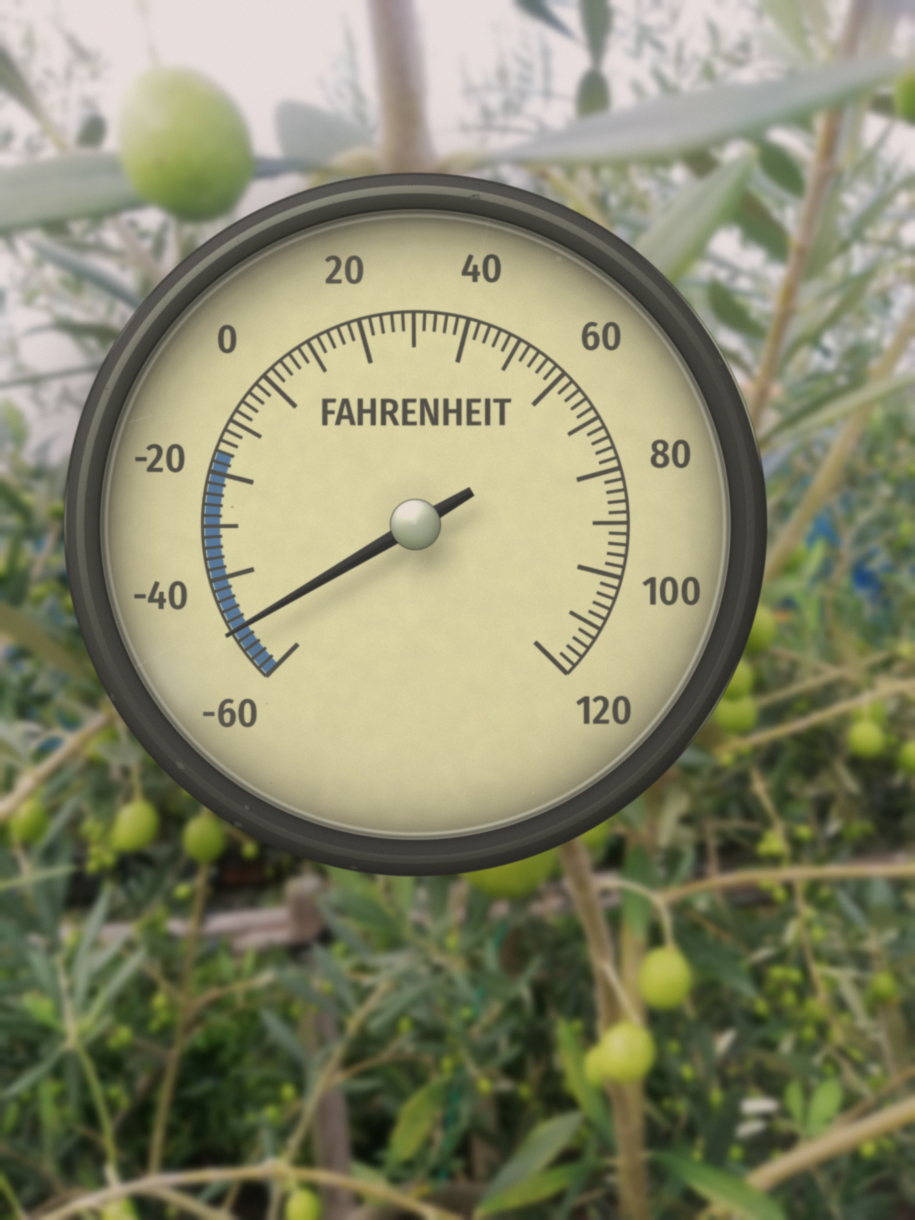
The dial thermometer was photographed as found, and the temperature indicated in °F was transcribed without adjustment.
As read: -50 °F
